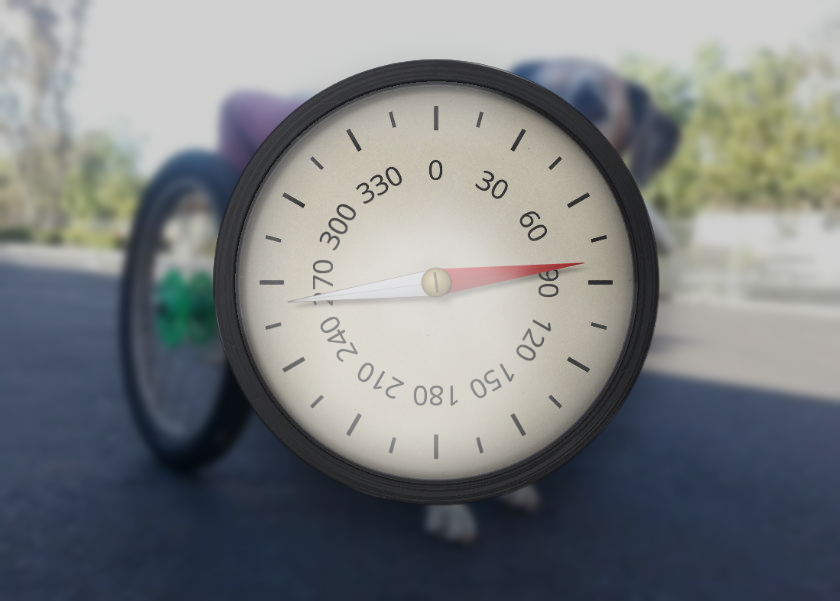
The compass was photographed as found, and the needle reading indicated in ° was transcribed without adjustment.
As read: 82.5 °
